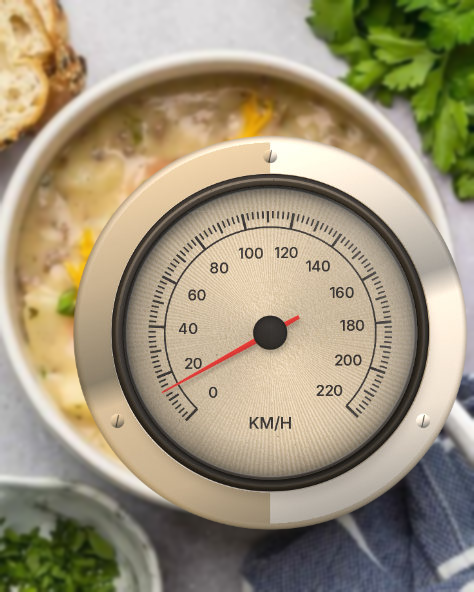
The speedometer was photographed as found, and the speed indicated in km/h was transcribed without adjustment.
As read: 14 km/h
